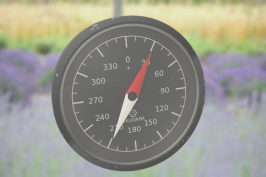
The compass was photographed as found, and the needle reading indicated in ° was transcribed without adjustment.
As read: 30 °
